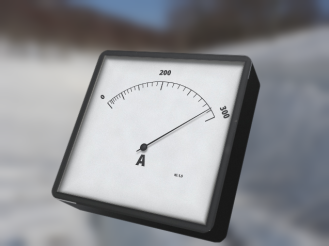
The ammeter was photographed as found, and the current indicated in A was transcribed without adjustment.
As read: 290 A
